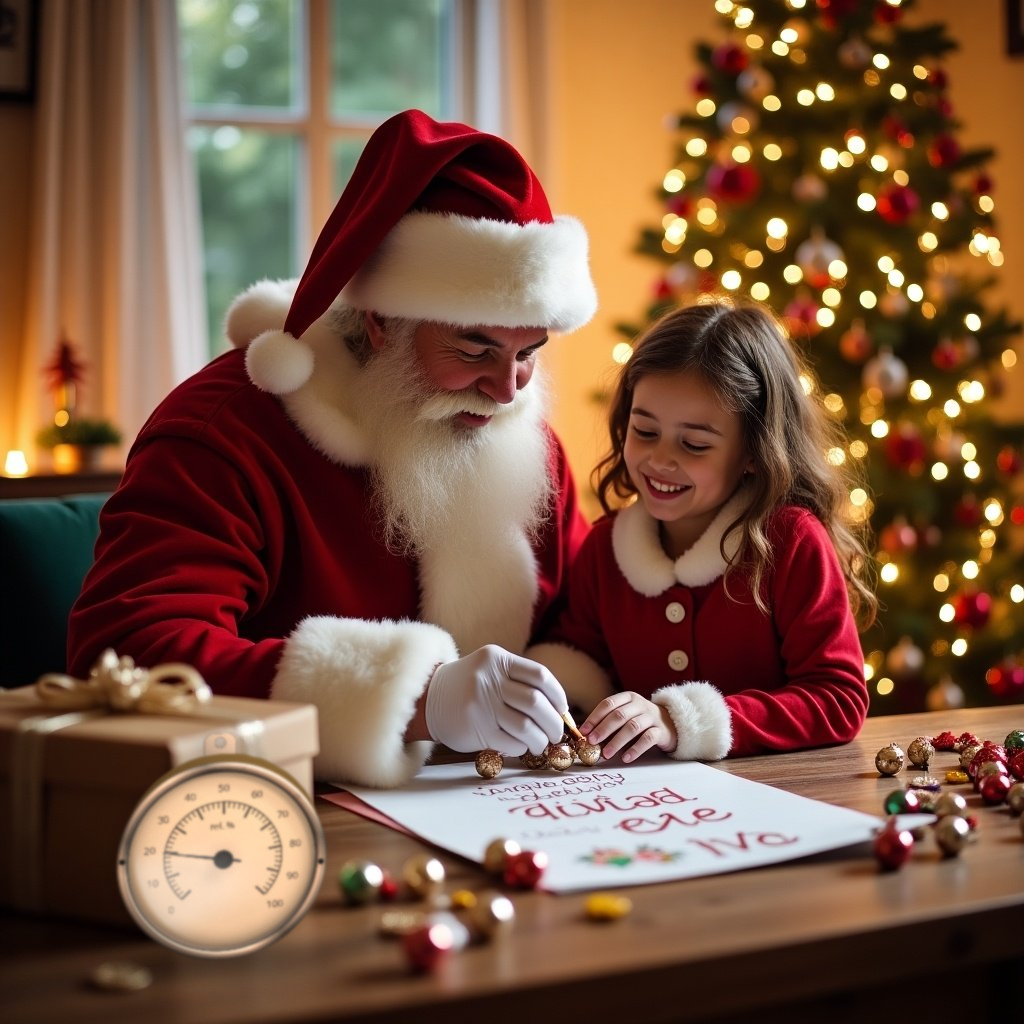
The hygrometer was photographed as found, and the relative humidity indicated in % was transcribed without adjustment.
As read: 20 %
